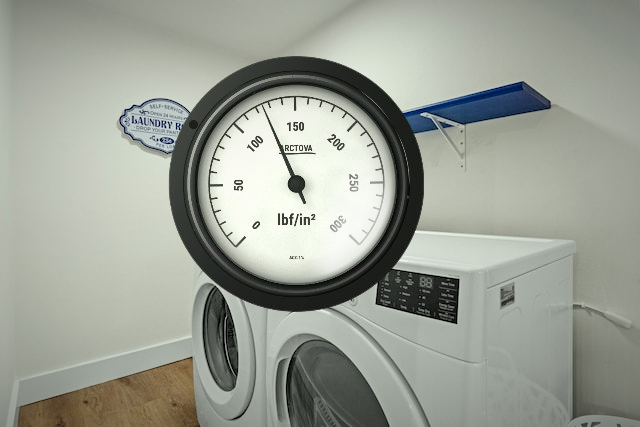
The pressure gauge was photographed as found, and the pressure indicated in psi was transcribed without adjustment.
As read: 125 psi
